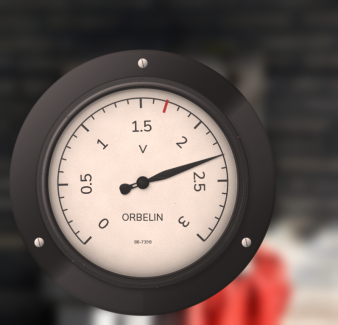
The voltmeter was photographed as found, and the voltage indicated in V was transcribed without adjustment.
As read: 2.3 V
